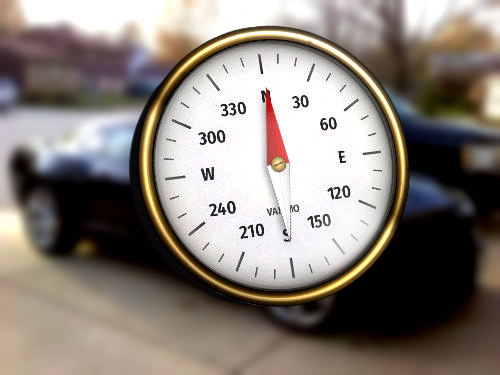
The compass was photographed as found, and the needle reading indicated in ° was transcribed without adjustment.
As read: 0 °
